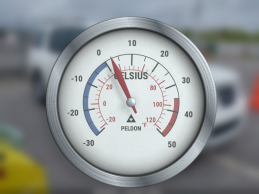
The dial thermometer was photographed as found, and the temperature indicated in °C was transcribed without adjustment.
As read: 2.5 °C
